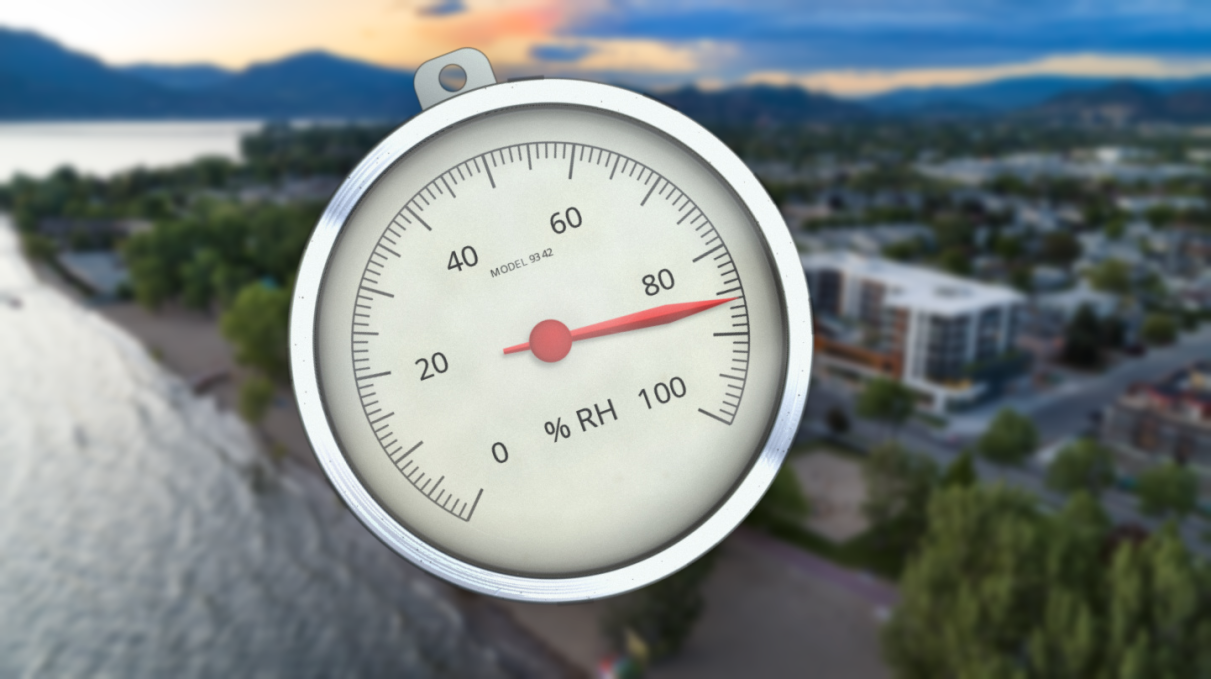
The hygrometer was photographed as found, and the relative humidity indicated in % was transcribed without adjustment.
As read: 86 %
